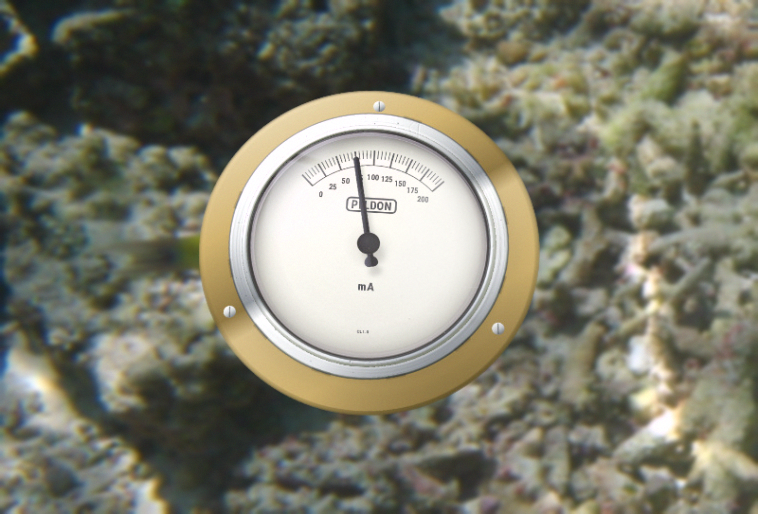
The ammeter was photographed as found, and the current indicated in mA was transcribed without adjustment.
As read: 75 mA
